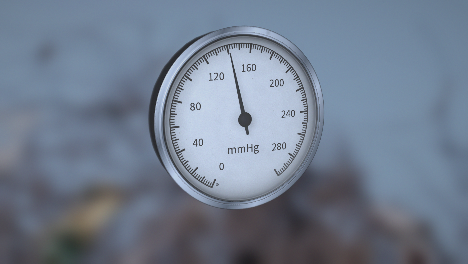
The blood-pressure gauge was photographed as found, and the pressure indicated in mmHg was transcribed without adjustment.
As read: 140 mmHg
